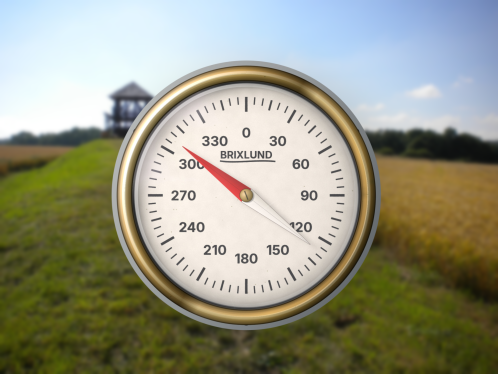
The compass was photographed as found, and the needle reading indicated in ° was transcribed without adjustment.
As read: 307.5 °
